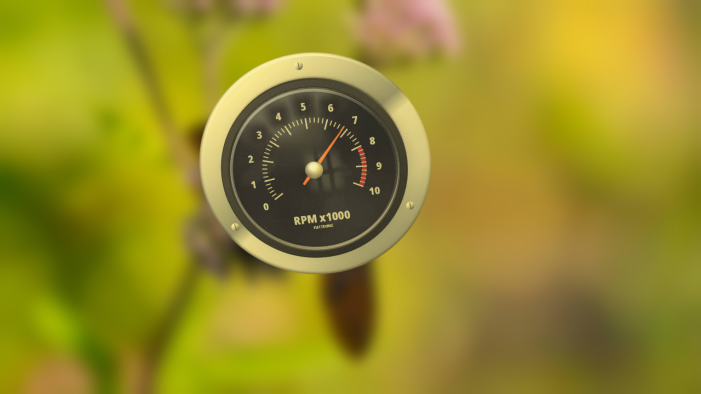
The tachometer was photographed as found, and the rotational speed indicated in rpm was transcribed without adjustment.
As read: 6800 rpm
